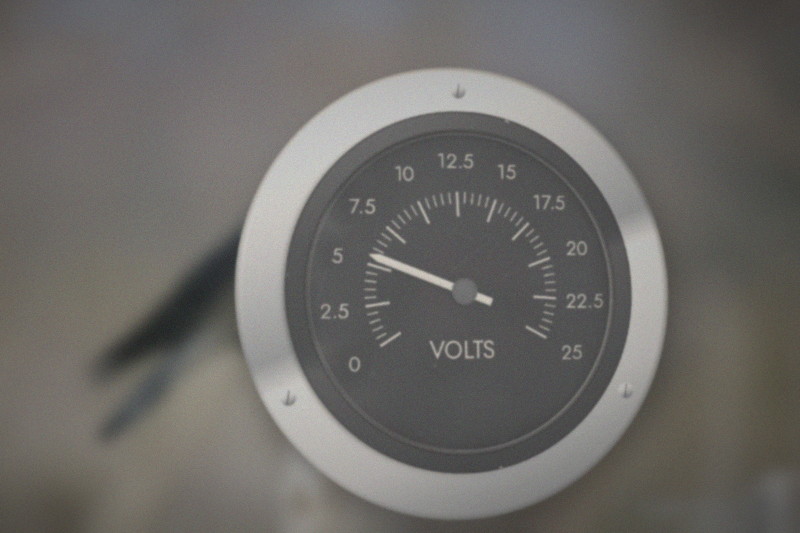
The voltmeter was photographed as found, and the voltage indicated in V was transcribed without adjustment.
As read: 5.5 V
